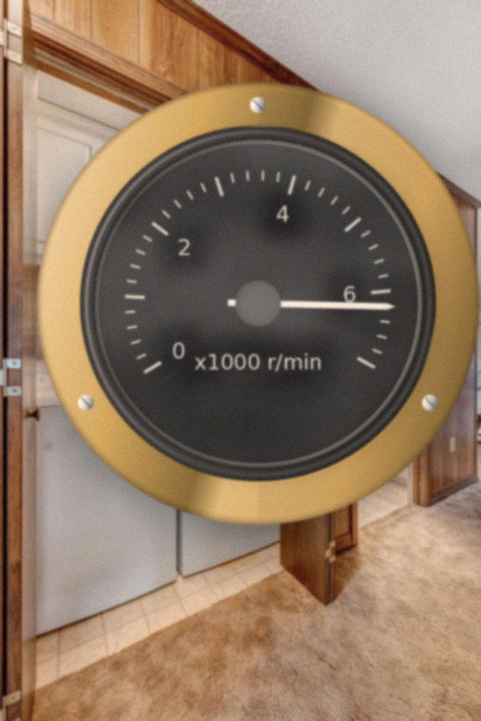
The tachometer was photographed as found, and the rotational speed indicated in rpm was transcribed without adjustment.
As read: 6200 rpm
